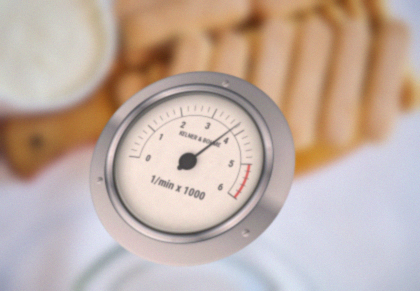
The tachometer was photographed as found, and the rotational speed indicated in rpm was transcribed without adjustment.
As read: 3800 rpm
